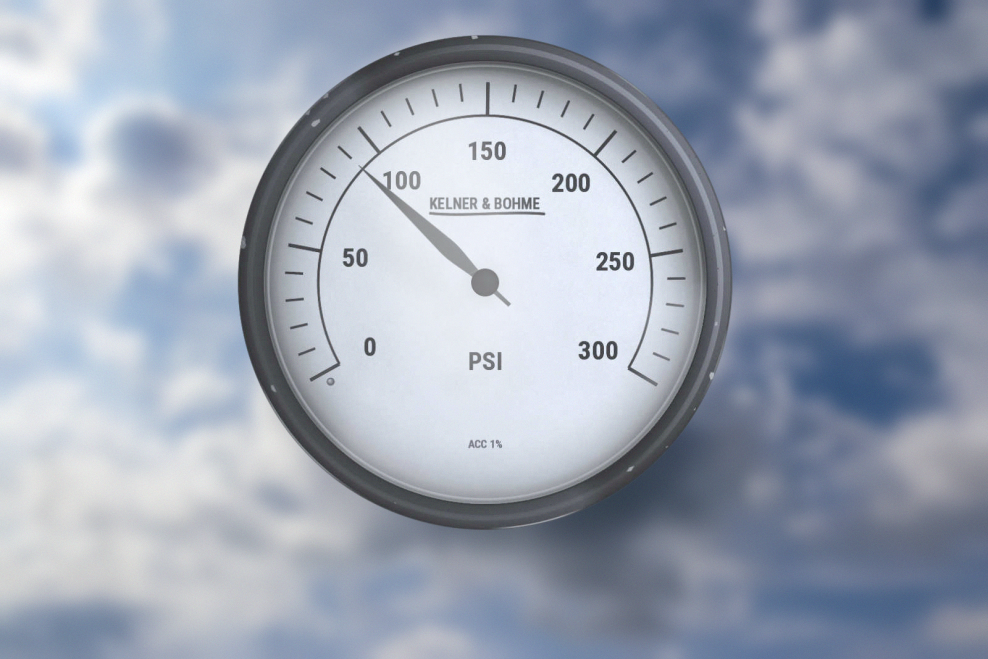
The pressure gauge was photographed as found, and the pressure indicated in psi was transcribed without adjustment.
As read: 90 psi
